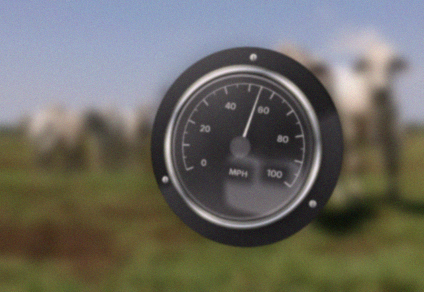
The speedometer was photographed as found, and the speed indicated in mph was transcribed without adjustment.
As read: 55 mph
